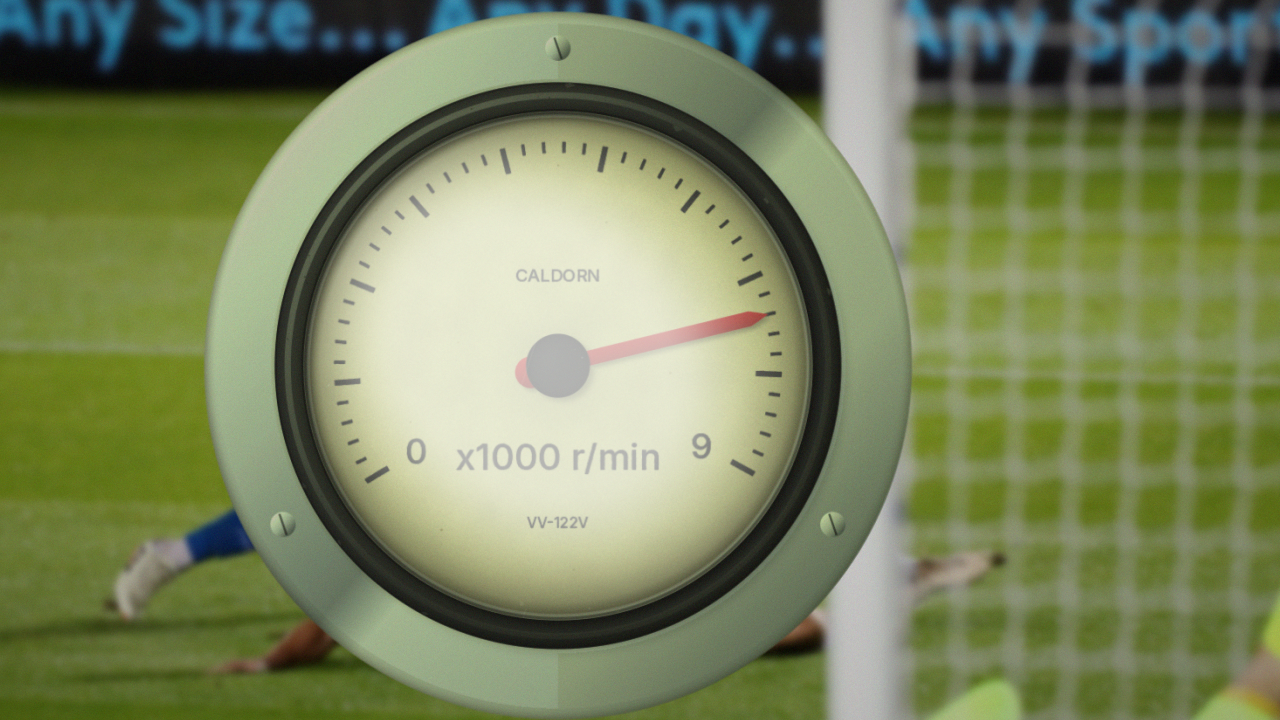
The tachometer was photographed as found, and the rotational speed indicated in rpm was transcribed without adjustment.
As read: 7400 rpm
